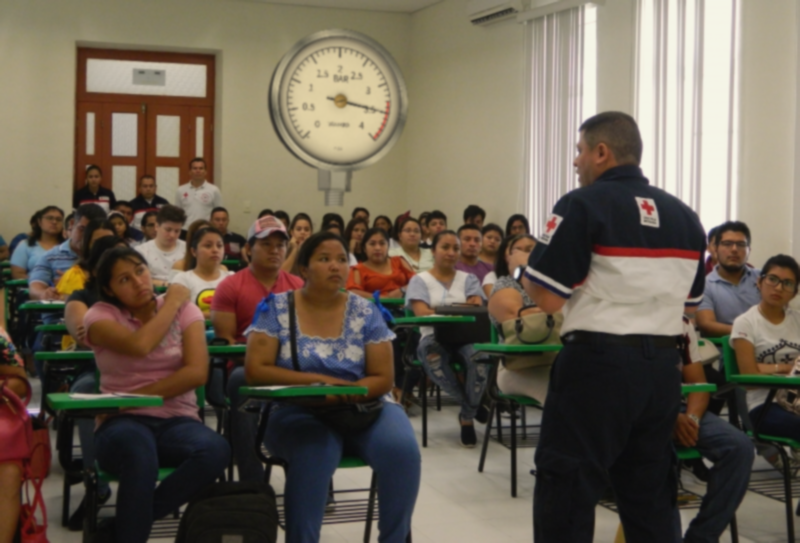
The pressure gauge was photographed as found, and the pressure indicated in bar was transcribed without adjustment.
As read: 3.5 bar
